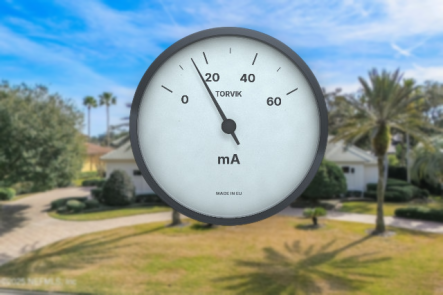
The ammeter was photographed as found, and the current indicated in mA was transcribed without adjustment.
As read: 15 mA
